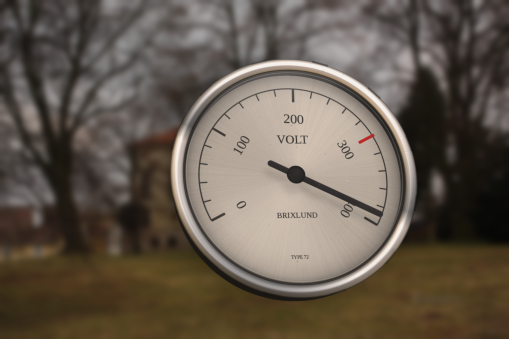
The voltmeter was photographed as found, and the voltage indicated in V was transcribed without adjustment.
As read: 390 V
